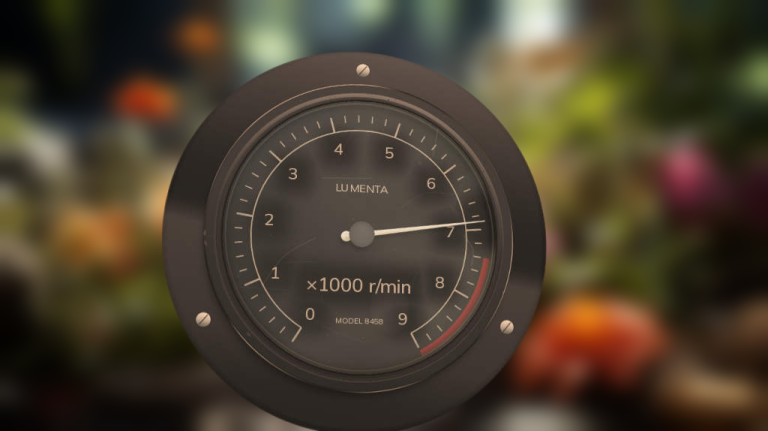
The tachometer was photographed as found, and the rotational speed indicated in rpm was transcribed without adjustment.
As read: 6900 rpm
